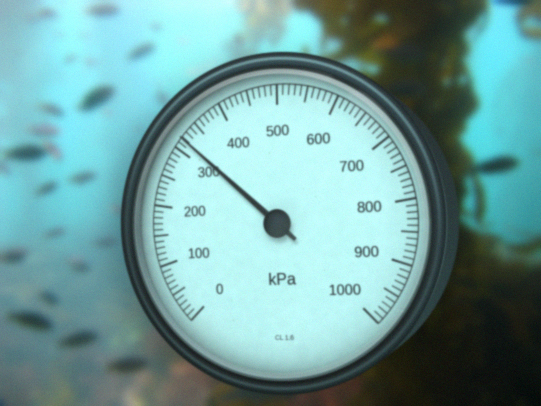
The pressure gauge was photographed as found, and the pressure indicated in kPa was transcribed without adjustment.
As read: 320 kPa
